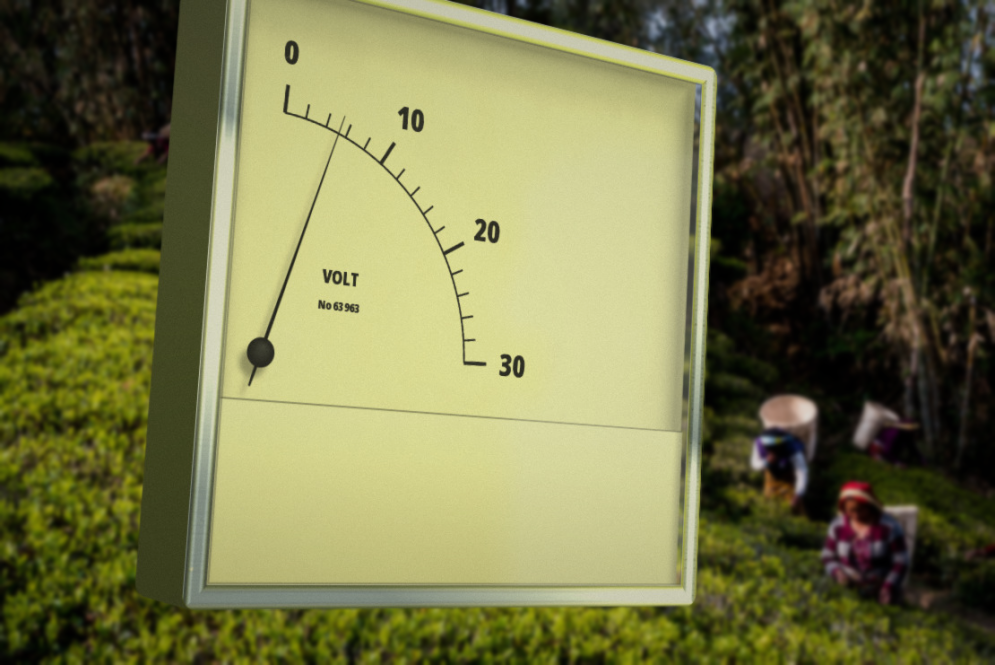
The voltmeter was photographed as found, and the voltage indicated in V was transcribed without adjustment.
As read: 5 V
